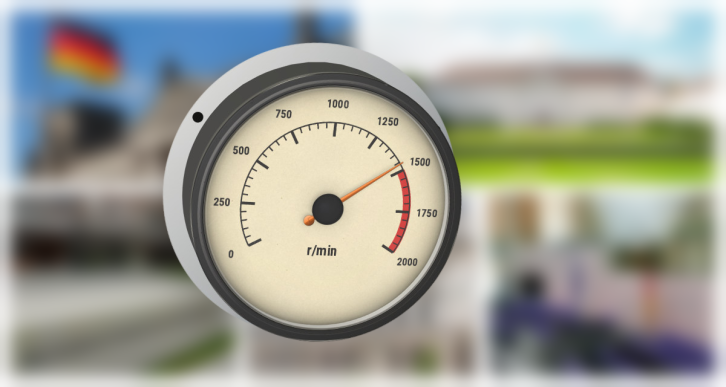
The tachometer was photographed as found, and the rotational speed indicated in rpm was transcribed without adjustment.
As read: 1450 rpm
